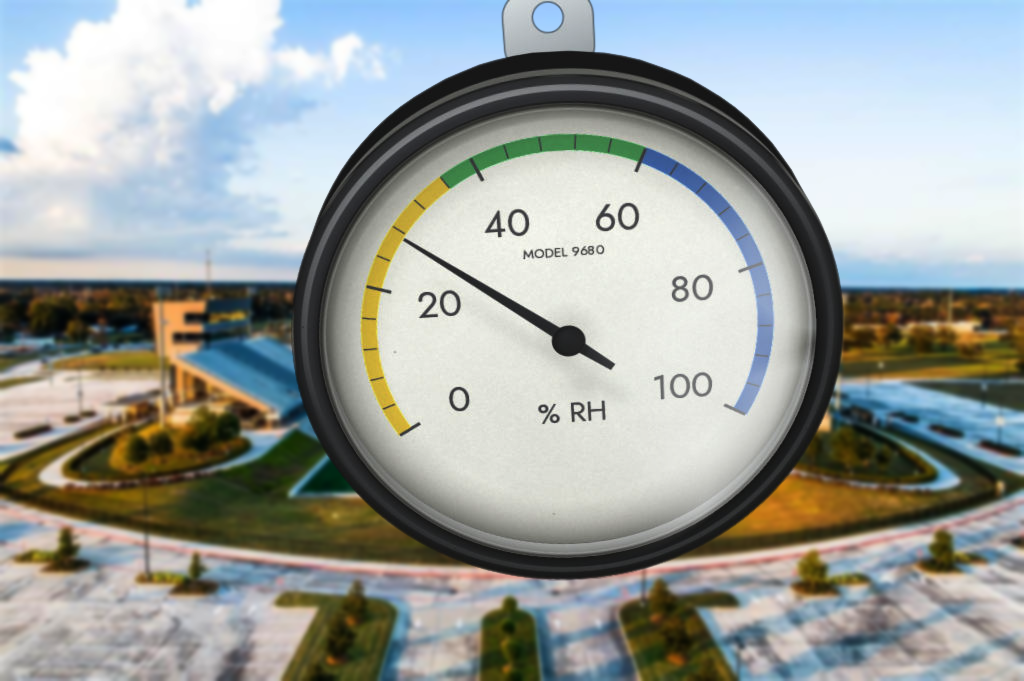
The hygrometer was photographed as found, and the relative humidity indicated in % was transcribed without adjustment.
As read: 28 %
